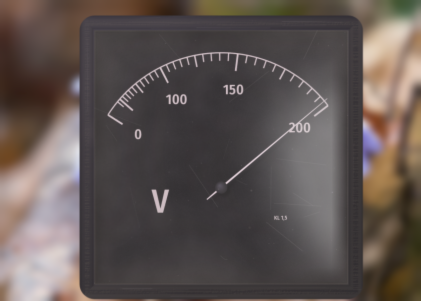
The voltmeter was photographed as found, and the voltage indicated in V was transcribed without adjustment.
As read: 197.5 V
